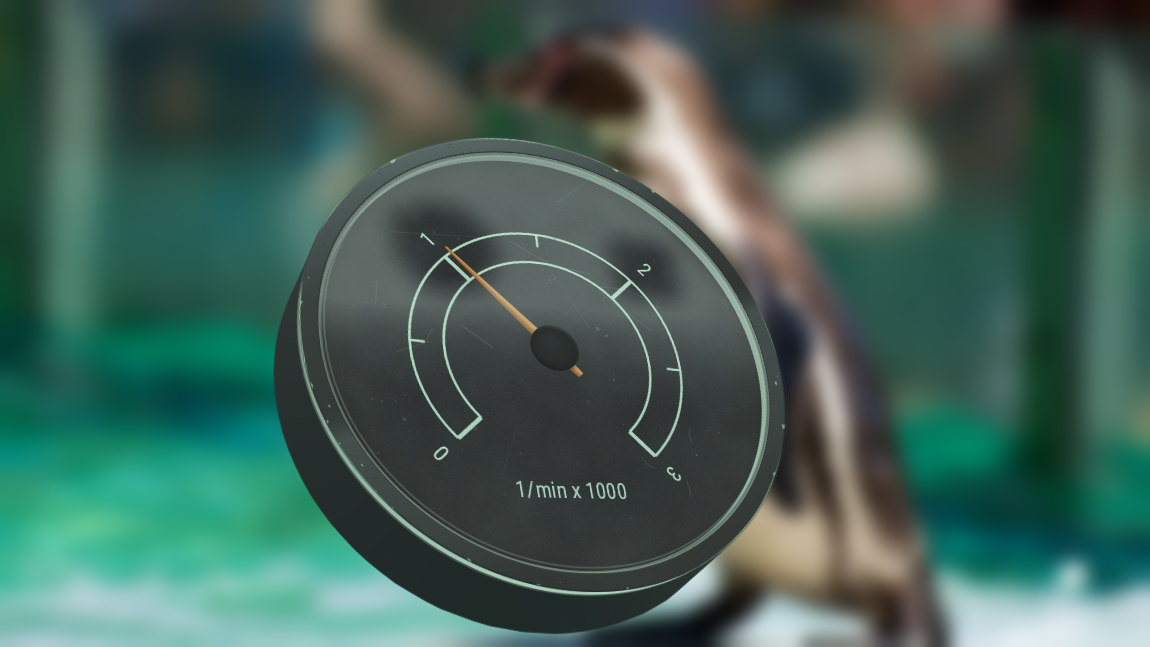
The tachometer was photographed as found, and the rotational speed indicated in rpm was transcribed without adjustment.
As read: 1000 rpm
